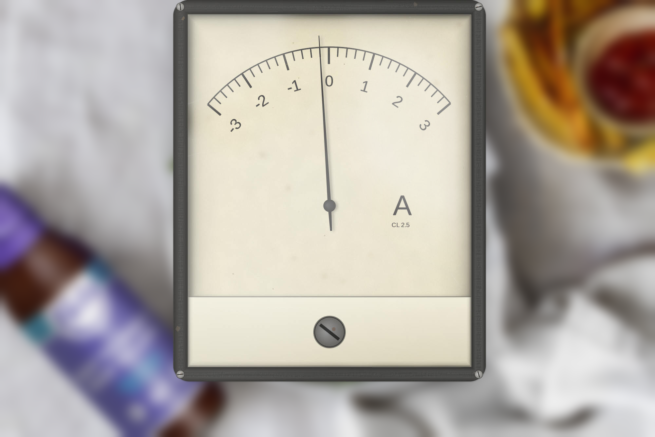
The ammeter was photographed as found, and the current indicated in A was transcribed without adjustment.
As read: -0.2 A
